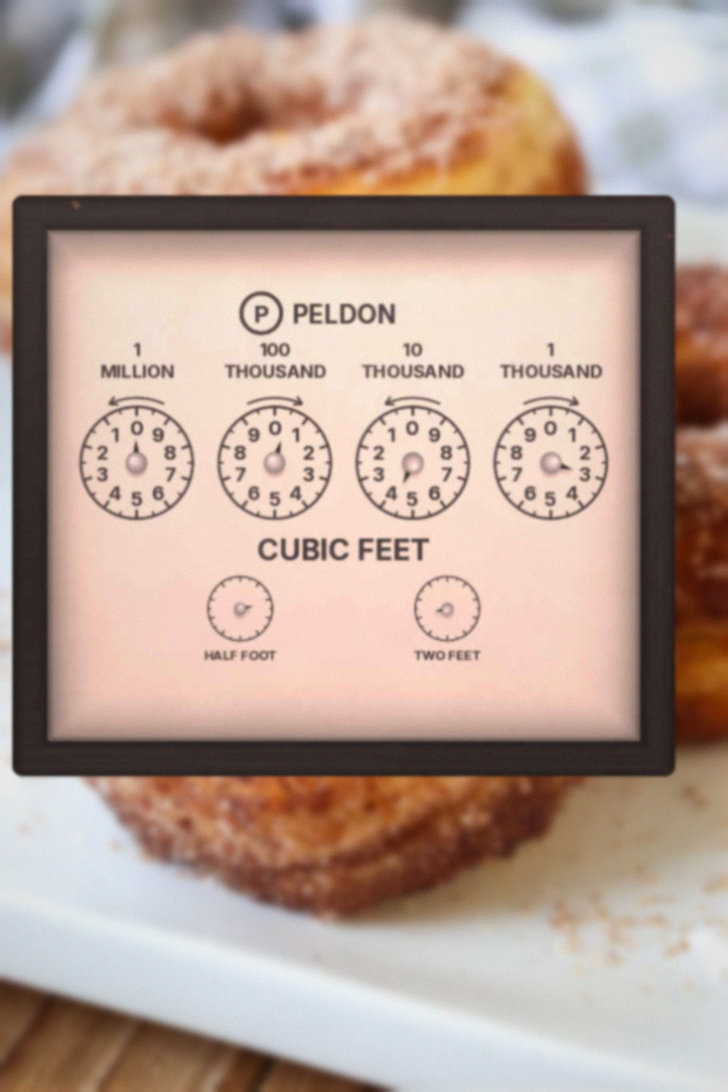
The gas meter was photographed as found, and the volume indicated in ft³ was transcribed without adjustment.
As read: 4300 ft³
